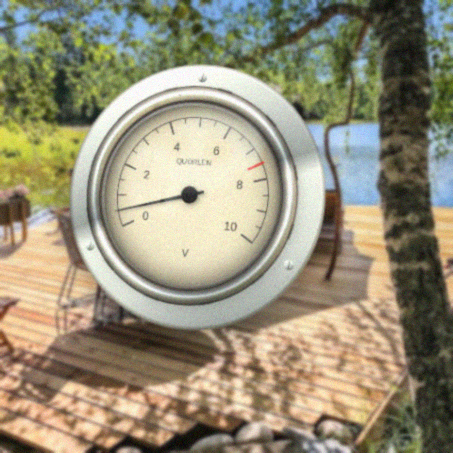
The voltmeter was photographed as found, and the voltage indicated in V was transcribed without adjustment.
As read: 0.5 V
